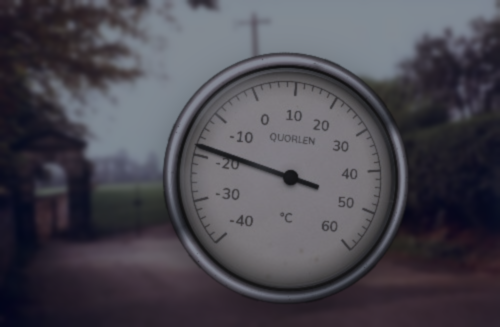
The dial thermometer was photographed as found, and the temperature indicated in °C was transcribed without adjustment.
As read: -18 °C
